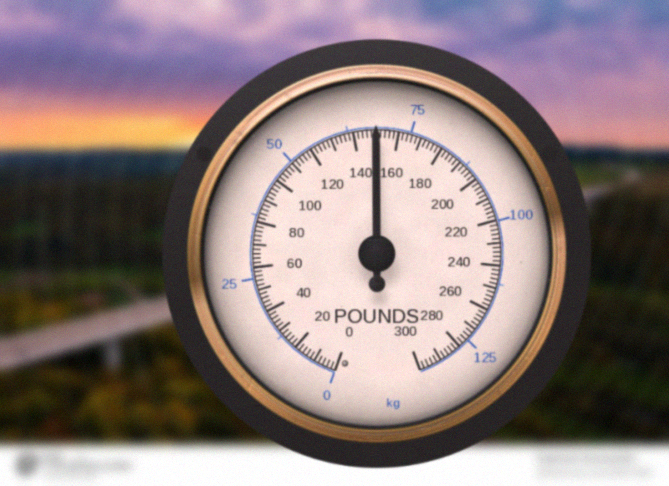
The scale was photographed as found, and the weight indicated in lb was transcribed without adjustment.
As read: 150 lb
